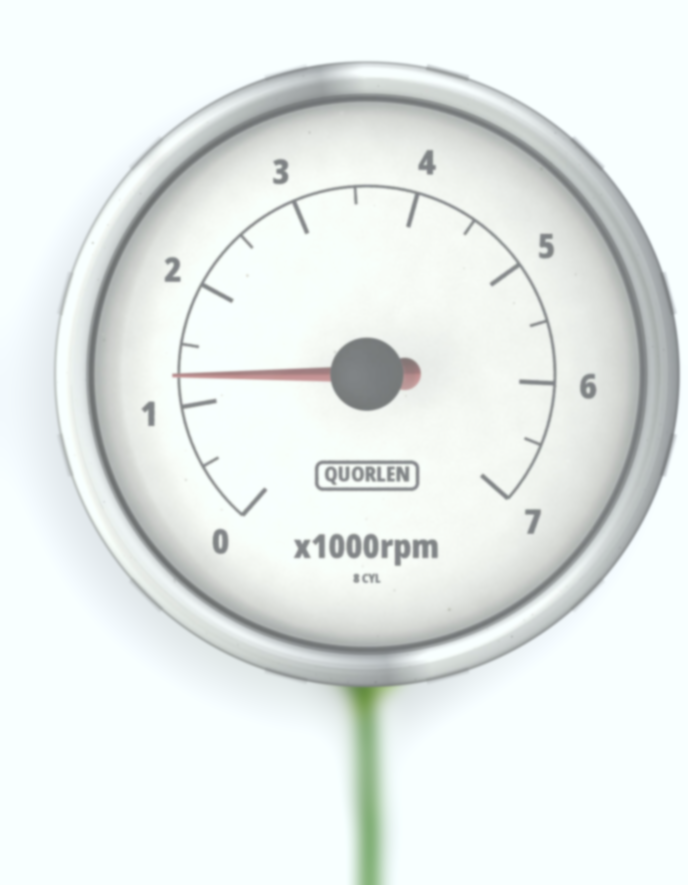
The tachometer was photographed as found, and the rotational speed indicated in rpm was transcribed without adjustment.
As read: 1250 rpm
